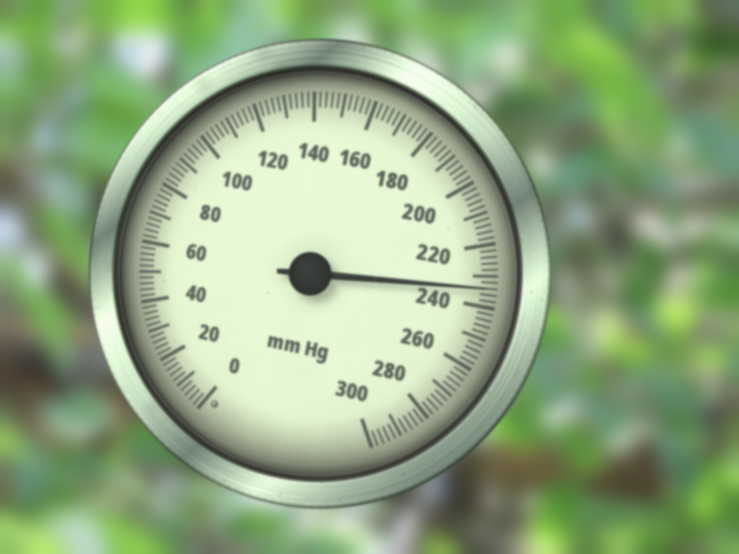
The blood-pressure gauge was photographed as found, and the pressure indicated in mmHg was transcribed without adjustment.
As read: 234 mmHg
